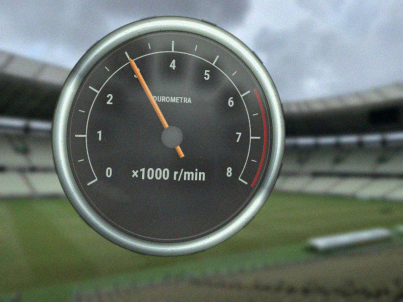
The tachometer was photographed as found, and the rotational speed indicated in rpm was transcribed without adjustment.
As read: 3000 rpm
